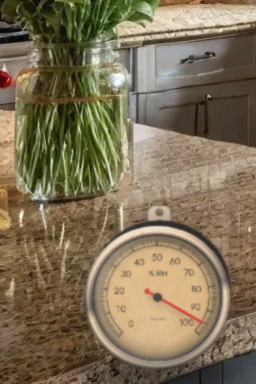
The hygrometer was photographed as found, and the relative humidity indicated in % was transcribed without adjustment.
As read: 95 %
